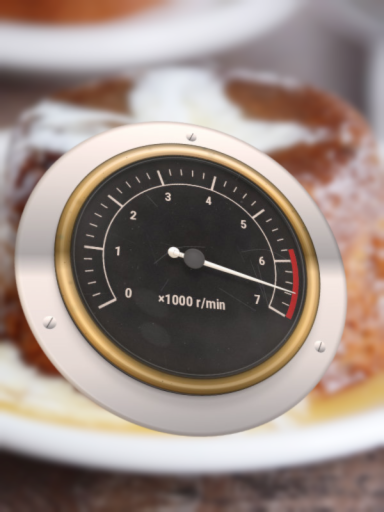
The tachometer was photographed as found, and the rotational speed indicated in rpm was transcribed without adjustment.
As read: 6600 rpm
